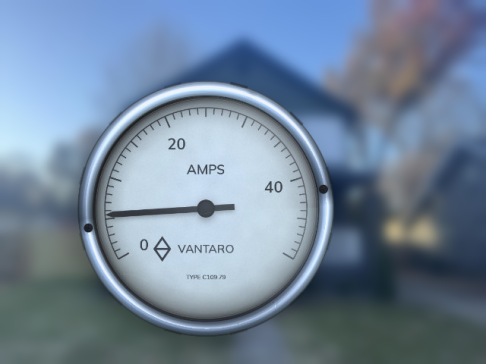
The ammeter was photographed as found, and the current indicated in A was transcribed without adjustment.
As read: 5.5 A
